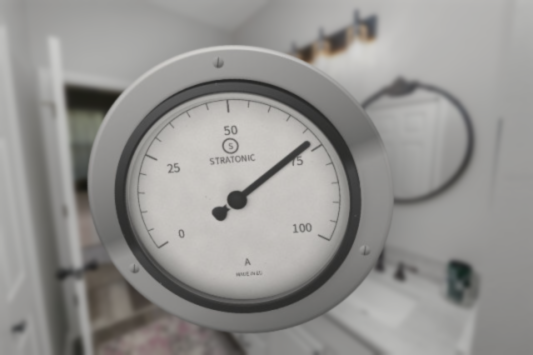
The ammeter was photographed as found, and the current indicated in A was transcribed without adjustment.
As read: 72.5 A
